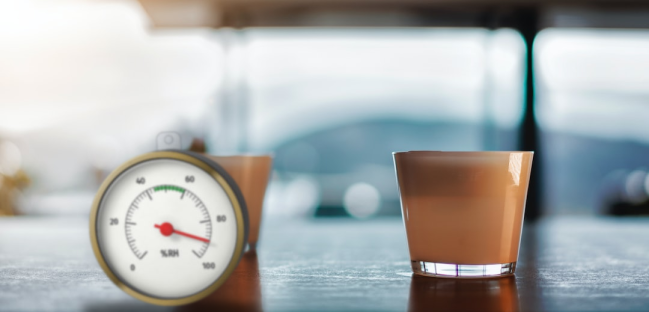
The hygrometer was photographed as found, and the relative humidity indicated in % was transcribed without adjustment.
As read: 90 %
